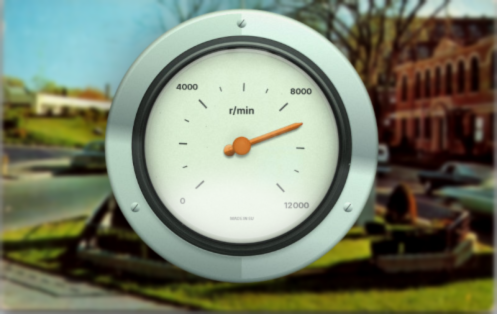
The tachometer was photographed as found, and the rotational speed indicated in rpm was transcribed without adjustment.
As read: 9000 rpm
